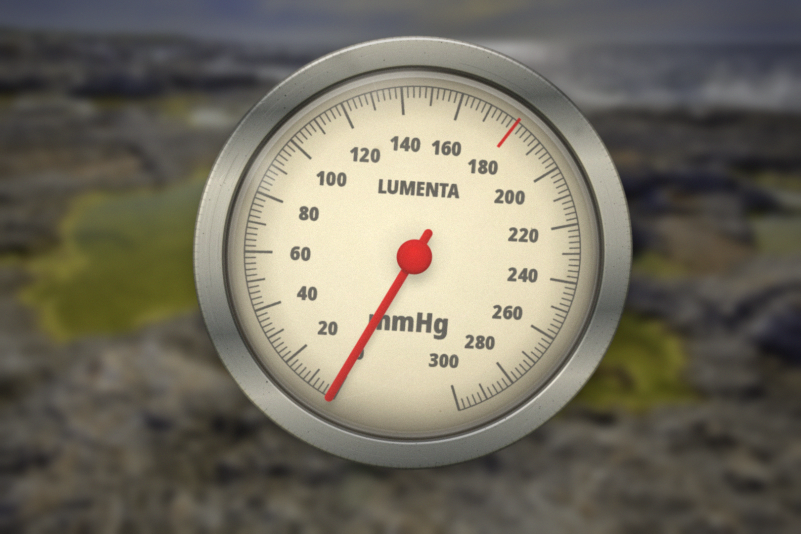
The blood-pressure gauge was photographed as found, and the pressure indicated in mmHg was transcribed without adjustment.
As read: 2 mmHg
